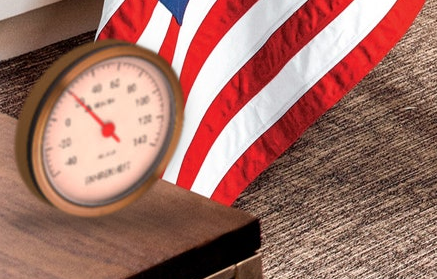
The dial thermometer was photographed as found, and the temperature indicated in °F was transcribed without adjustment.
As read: 20 °F
